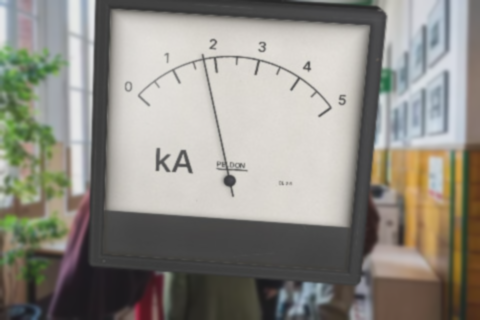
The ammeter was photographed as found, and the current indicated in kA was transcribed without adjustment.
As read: 1.75 kA
